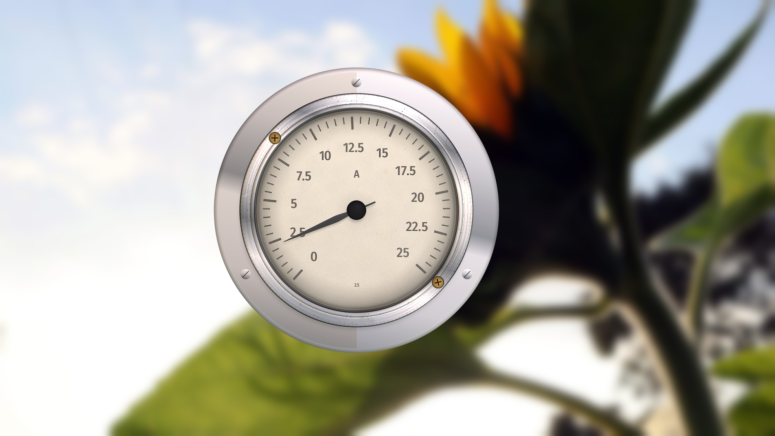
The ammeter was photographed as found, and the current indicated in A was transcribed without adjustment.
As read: 2.25 A
